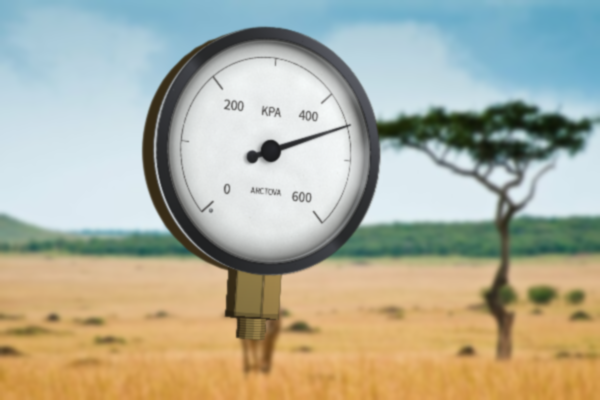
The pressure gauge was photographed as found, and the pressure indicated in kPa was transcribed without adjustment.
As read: 450 kPa
